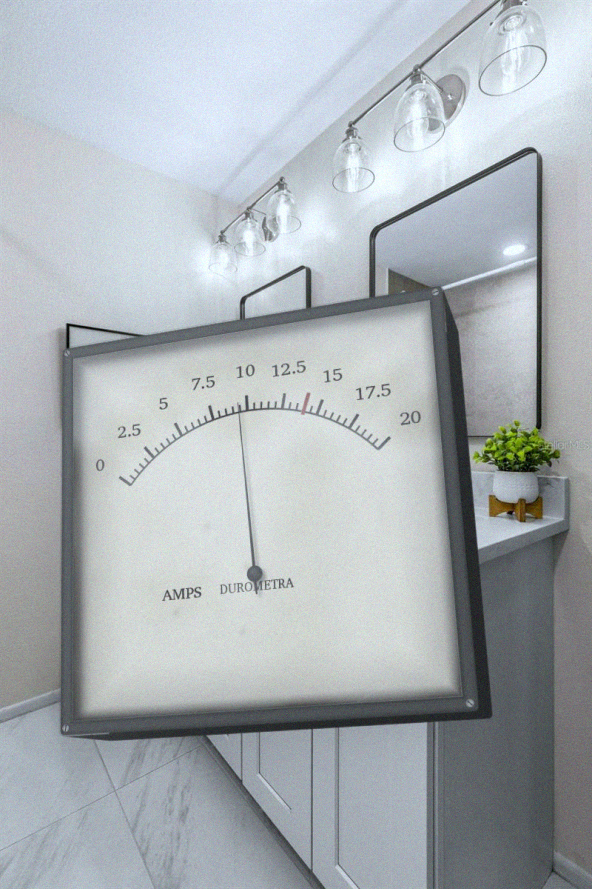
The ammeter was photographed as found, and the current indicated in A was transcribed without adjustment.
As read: 9.5 A
